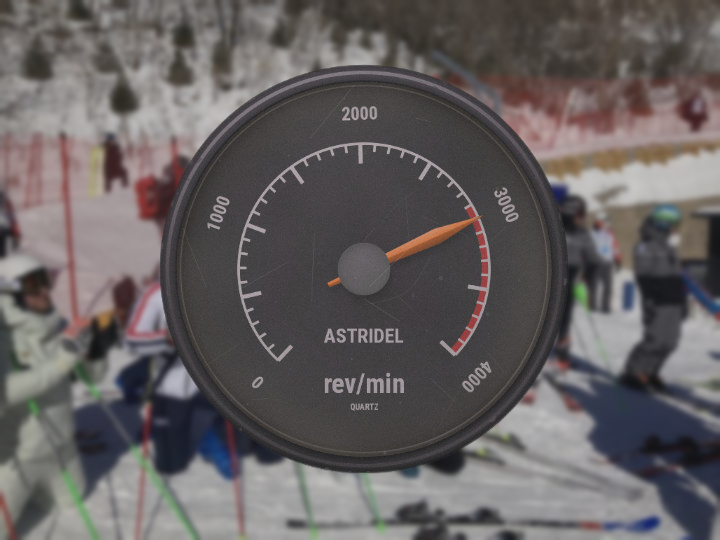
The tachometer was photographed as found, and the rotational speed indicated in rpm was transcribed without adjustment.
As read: 3000 rpm
